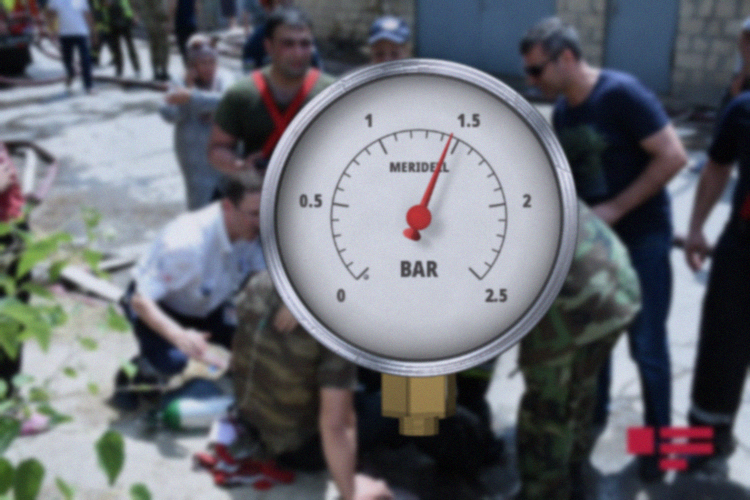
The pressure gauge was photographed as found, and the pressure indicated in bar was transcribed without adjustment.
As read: 1.45 bar
